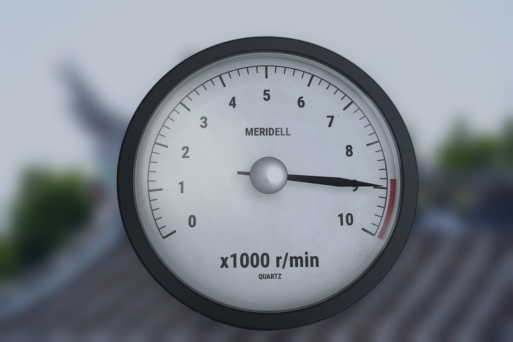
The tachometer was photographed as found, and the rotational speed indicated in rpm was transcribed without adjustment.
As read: 9000 rpm
